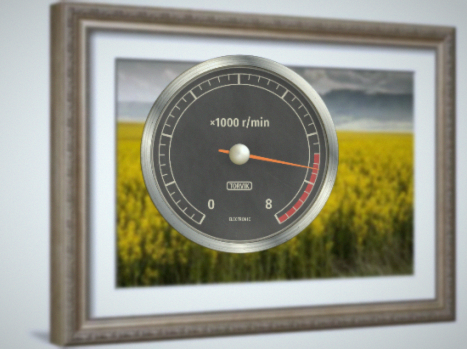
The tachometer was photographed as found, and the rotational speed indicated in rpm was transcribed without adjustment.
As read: 6700 rpm
